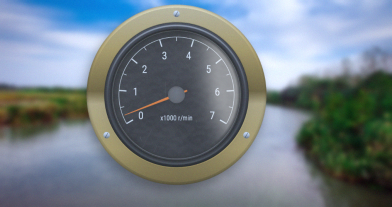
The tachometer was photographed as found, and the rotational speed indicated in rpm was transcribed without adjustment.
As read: 250 rpm
